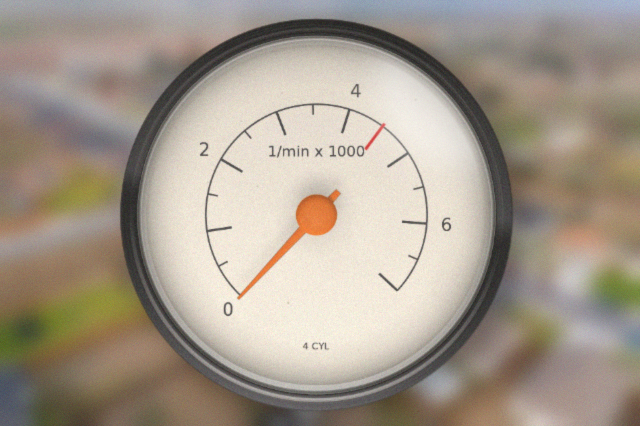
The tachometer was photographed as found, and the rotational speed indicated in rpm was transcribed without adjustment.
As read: 0 rpm
